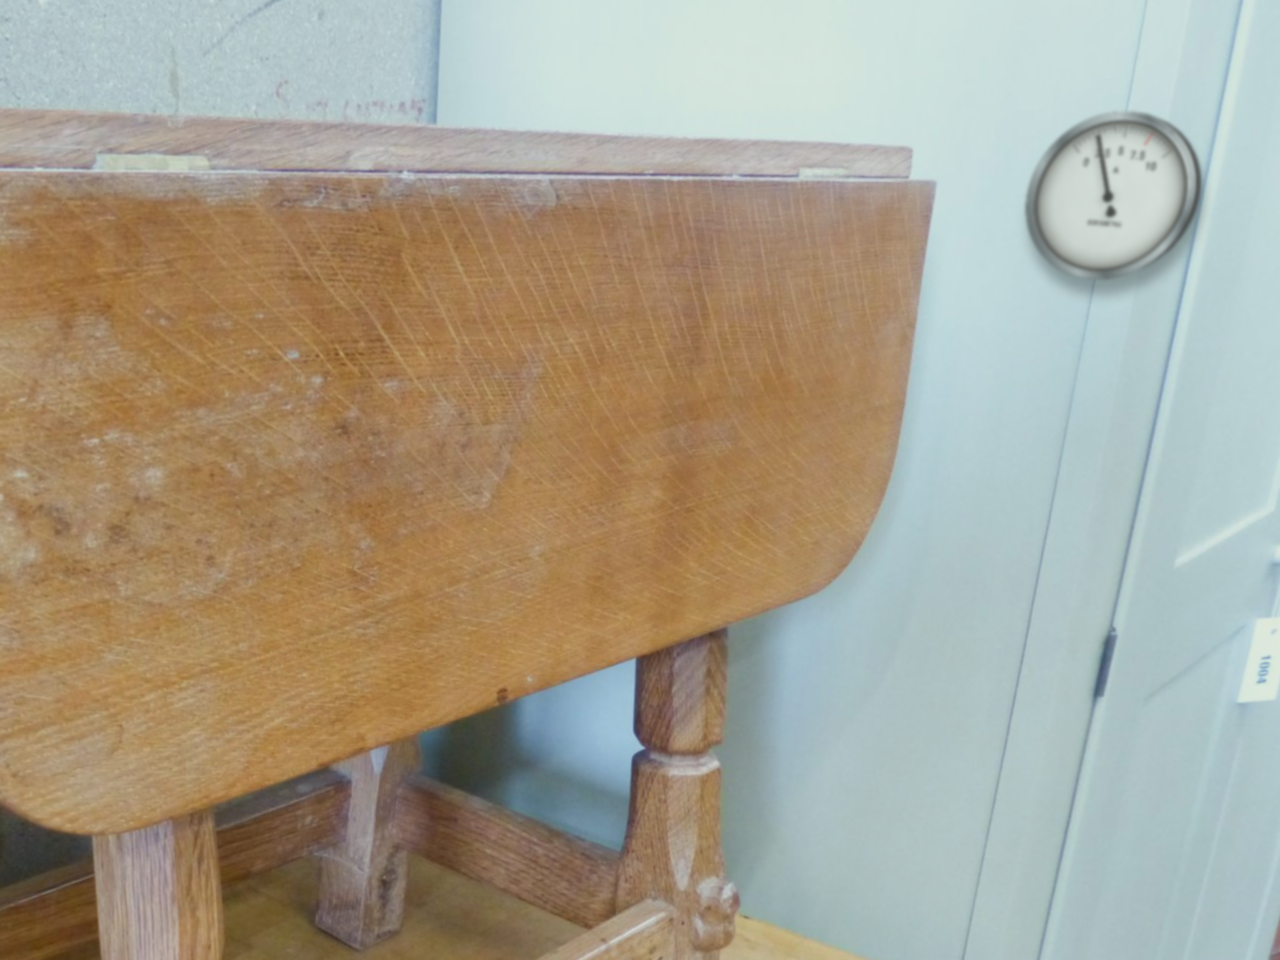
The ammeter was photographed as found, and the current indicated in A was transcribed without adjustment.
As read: 2.5 A
